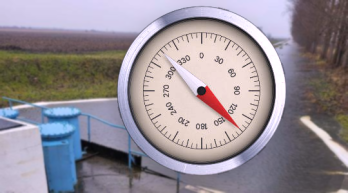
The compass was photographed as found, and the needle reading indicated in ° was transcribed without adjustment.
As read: 135 °
